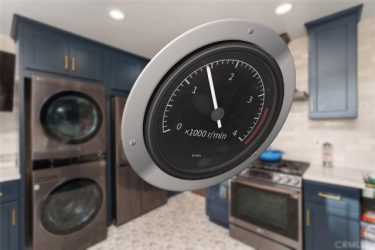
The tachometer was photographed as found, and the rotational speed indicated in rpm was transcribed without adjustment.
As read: 1400 rpm
